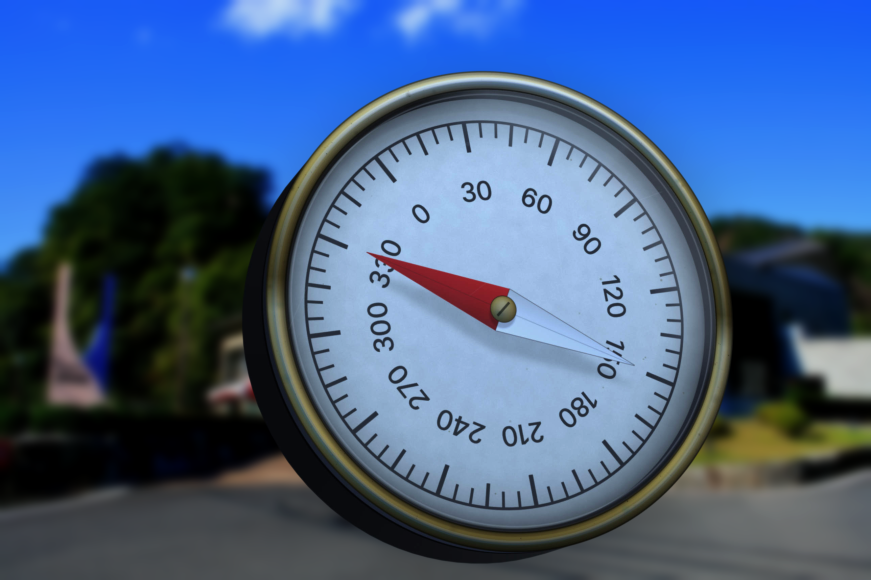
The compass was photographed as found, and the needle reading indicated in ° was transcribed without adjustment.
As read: 330 °
